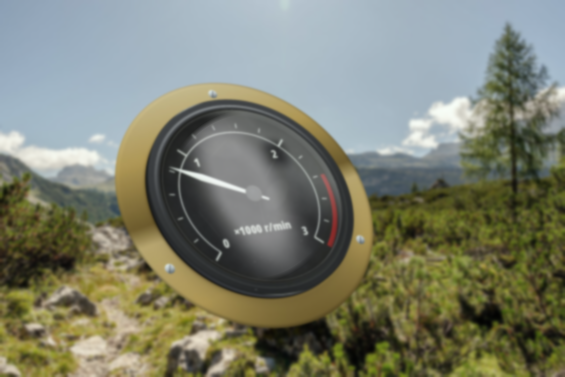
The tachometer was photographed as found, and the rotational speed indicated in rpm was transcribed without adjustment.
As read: 800 rpm
